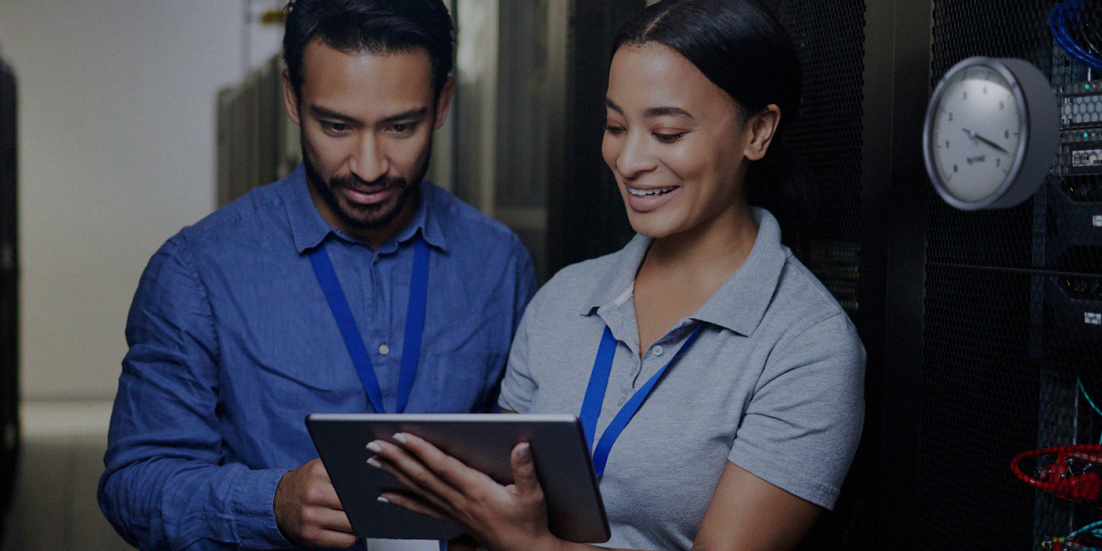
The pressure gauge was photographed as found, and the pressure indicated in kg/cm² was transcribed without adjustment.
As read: 6.5 kg/cm²
